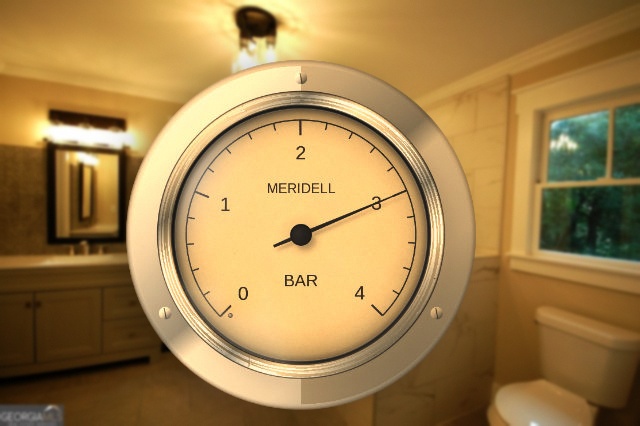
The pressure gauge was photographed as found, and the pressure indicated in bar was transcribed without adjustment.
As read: 3 bar
